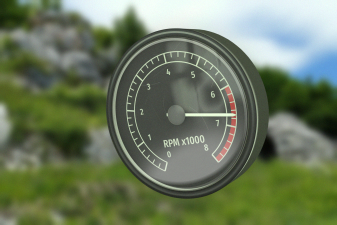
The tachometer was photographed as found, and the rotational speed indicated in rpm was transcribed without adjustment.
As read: 6700 rpm
